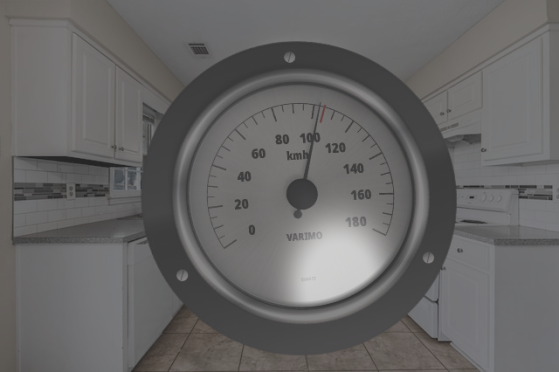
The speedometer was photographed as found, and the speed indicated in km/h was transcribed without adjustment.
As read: 102.5 km/h
